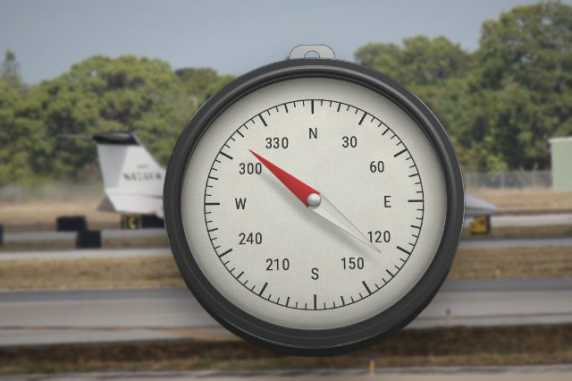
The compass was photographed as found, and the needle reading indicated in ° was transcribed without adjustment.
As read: 310 °
